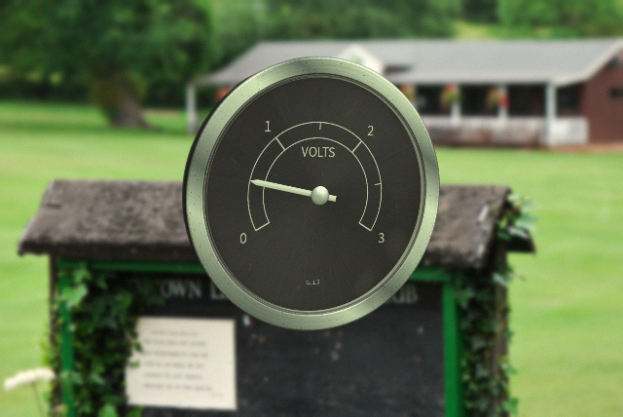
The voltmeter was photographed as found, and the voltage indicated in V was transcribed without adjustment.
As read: 0.5 V
